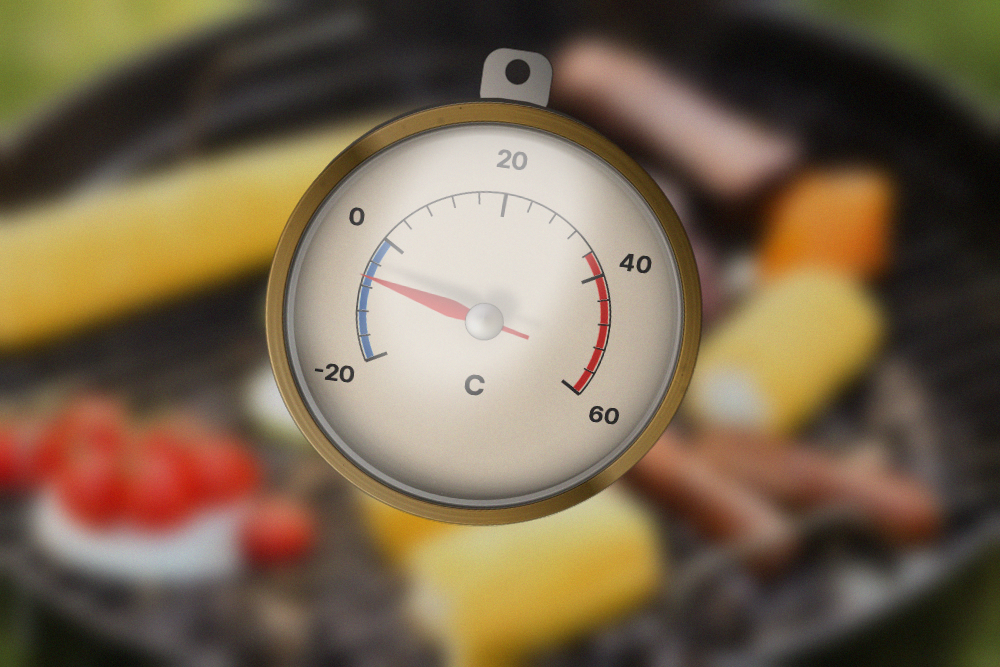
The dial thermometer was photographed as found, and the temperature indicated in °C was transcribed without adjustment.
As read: -6 °C
